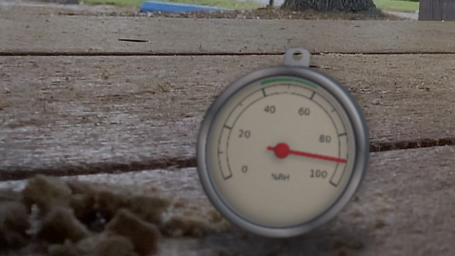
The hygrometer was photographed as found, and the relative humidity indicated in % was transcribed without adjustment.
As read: 90 %
